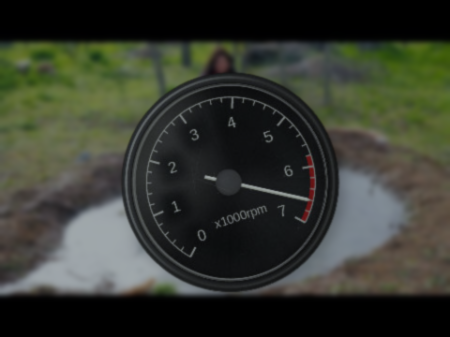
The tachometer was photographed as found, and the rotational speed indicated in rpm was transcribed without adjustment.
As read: 6600 rpm
